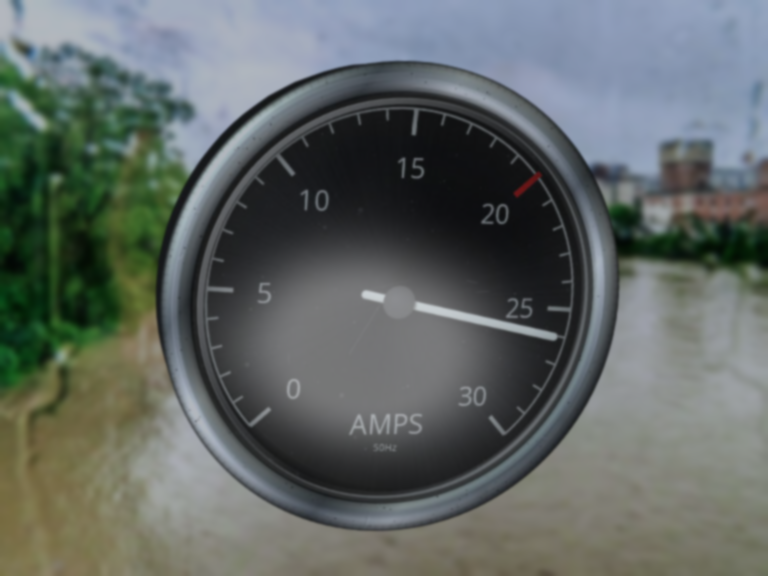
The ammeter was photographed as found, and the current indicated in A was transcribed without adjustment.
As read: 26 A
